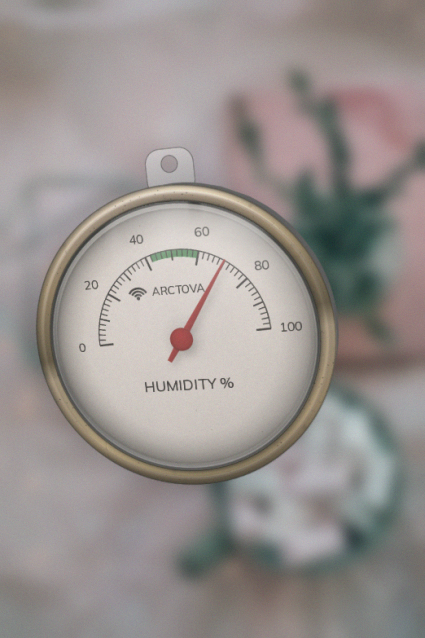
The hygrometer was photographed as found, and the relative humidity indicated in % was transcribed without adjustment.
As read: 70 %
